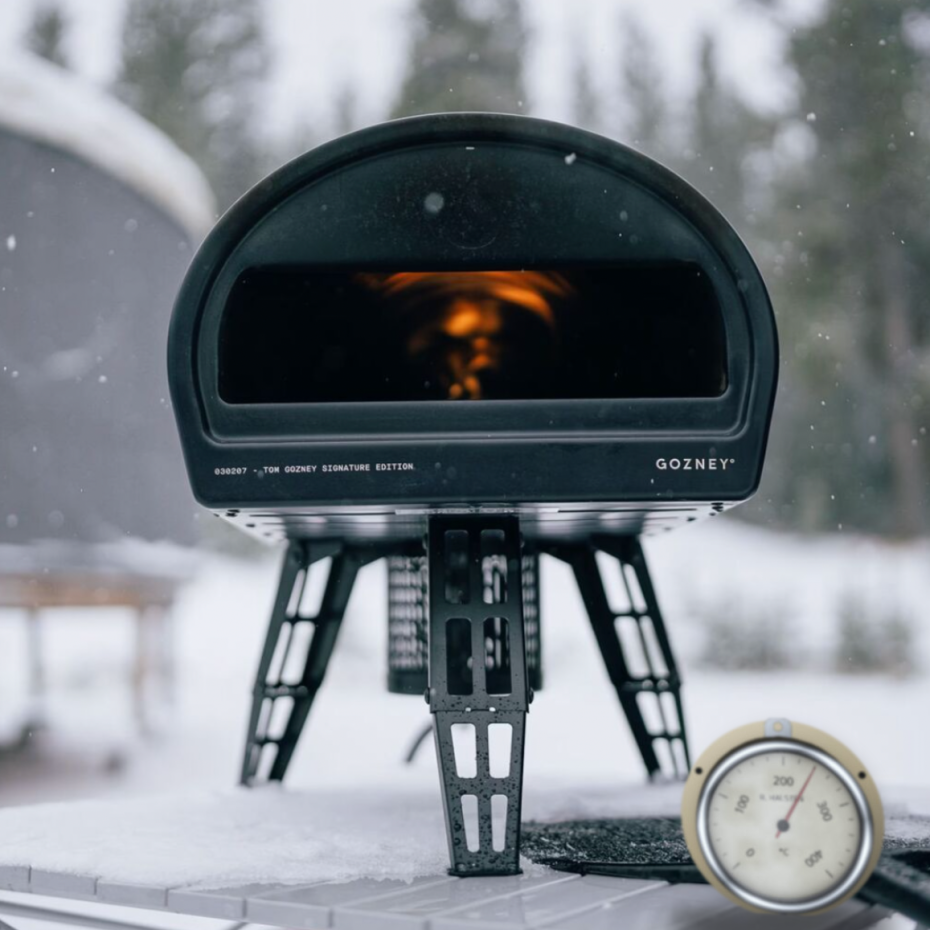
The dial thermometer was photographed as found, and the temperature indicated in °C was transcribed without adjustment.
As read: 240 °C
